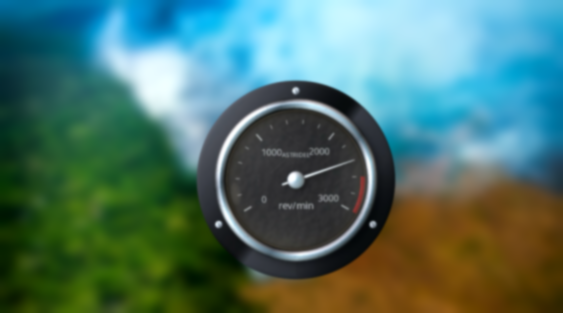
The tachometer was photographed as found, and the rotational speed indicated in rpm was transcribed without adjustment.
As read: 2400 rpm
